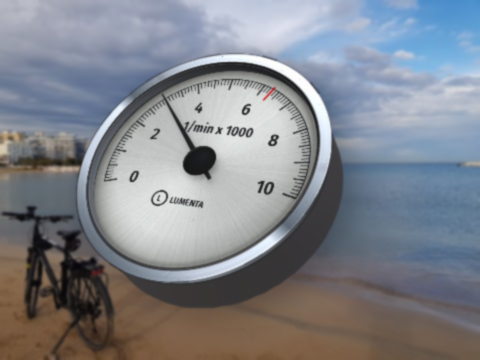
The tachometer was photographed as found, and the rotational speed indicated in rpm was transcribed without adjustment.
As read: 3000 rpm
